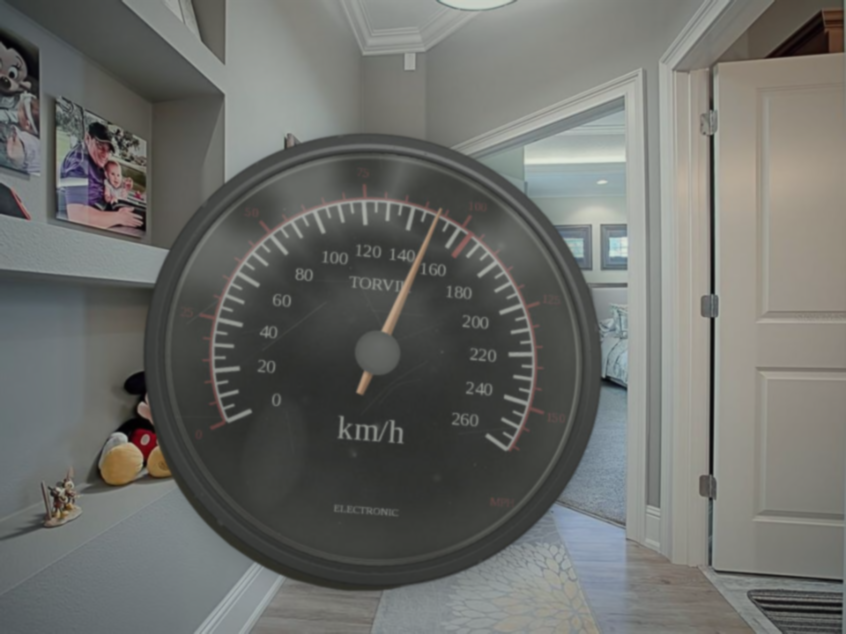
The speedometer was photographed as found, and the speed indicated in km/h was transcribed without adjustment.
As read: 150 km/h
